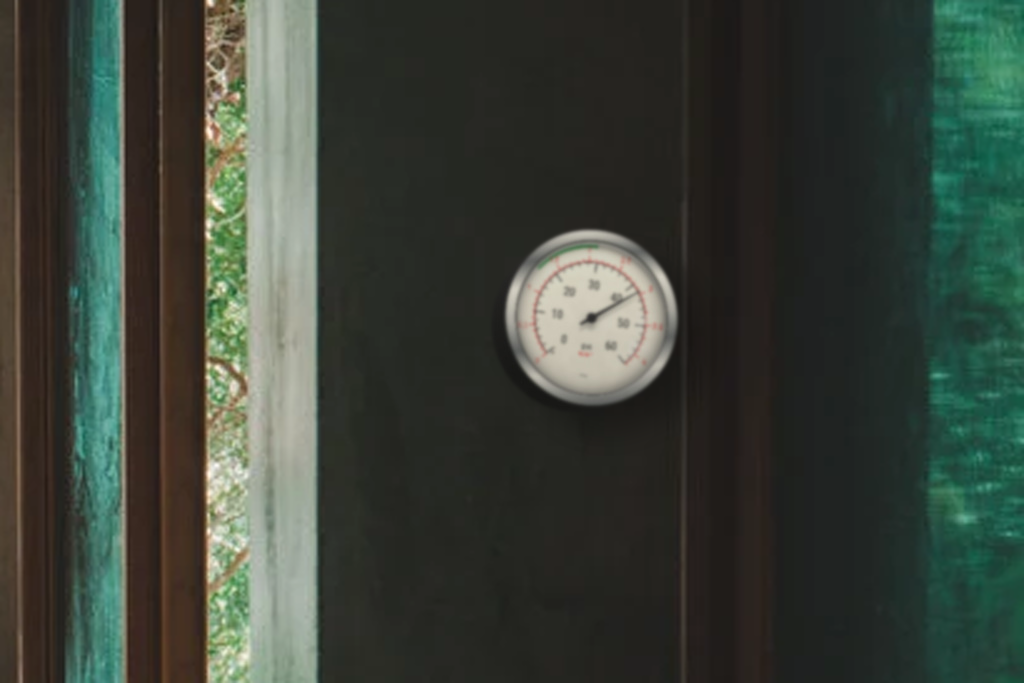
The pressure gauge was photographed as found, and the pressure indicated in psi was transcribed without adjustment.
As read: 42 psi
